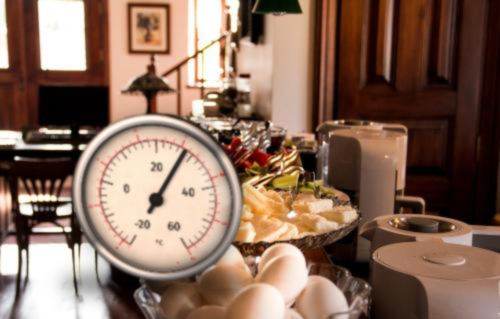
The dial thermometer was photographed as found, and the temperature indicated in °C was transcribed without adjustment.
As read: 28 °C
